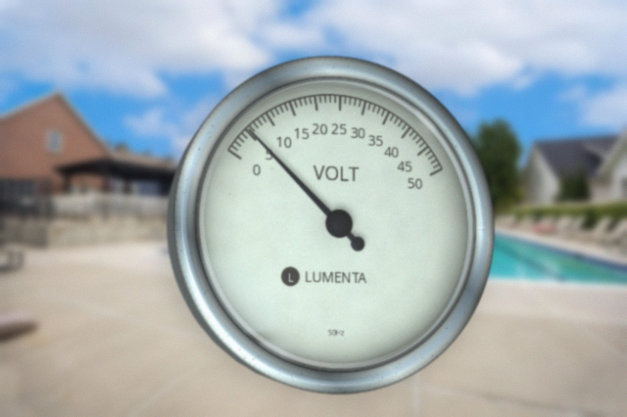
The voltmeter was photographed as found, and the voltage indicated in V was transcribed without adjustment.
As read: 5 V
